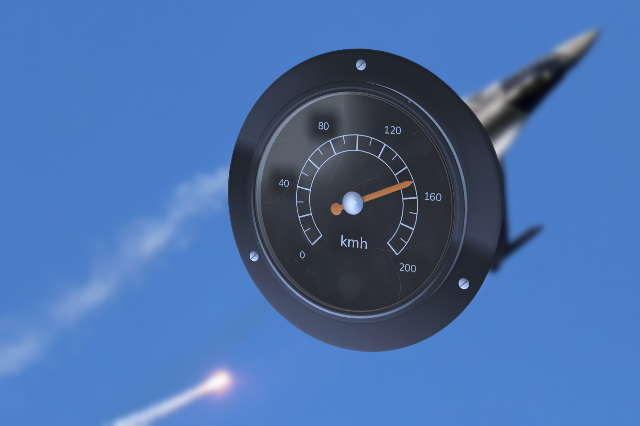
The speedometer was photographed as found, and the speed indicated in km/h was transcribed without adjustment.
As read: 150 km/h
